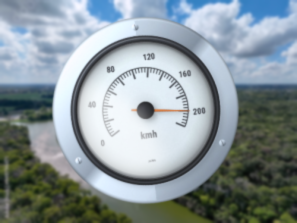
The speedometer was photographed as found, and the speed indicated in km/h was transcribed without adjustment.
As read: 200 km/h
